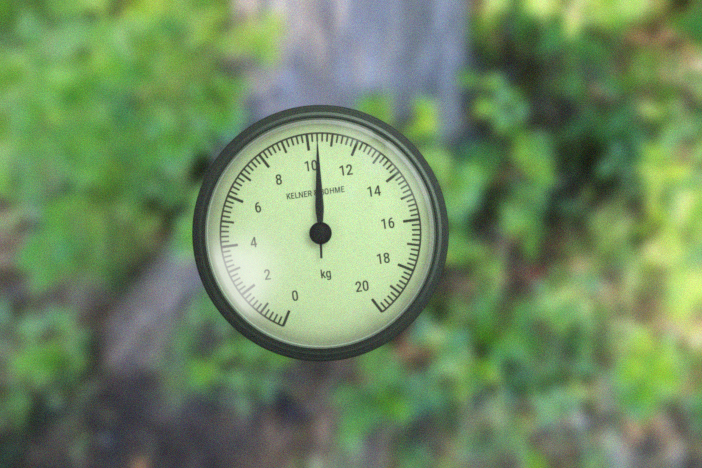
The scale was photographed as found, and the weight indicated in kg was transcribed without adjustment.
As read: 10.4 kg
